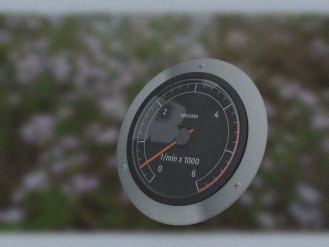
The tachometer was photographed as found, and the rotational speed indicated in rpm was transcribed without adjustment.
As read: 400 rpm
